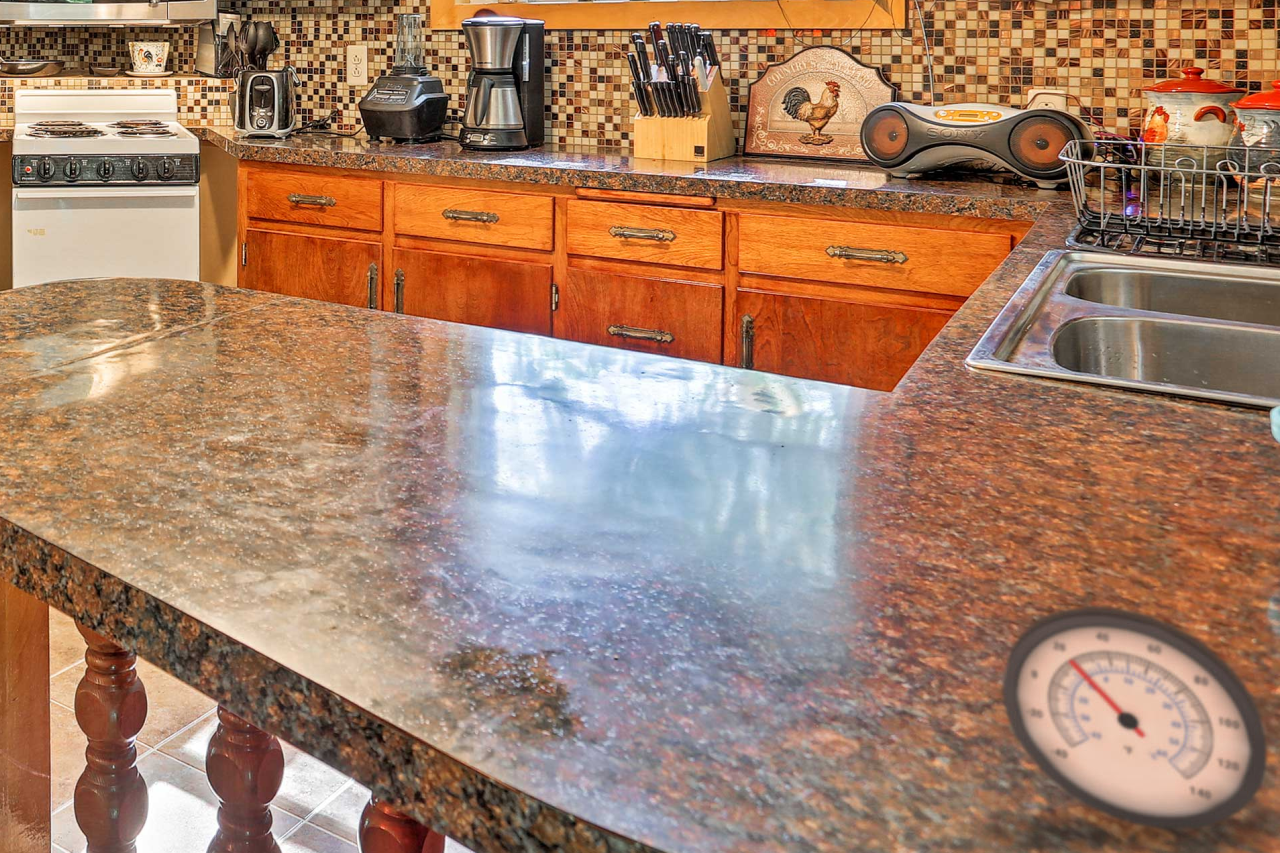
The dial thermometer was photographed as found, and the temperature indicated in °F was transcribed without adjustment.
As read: 20 °F
